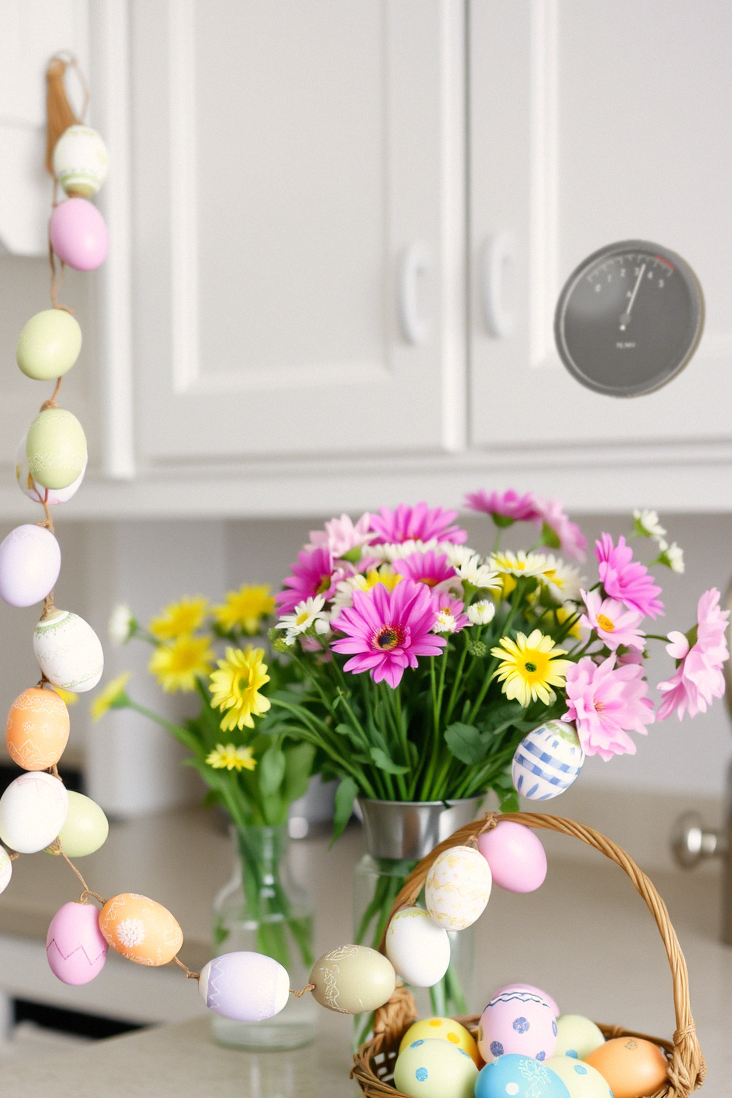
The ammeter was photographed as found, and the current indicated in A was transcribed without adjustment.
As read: 3.5 A
